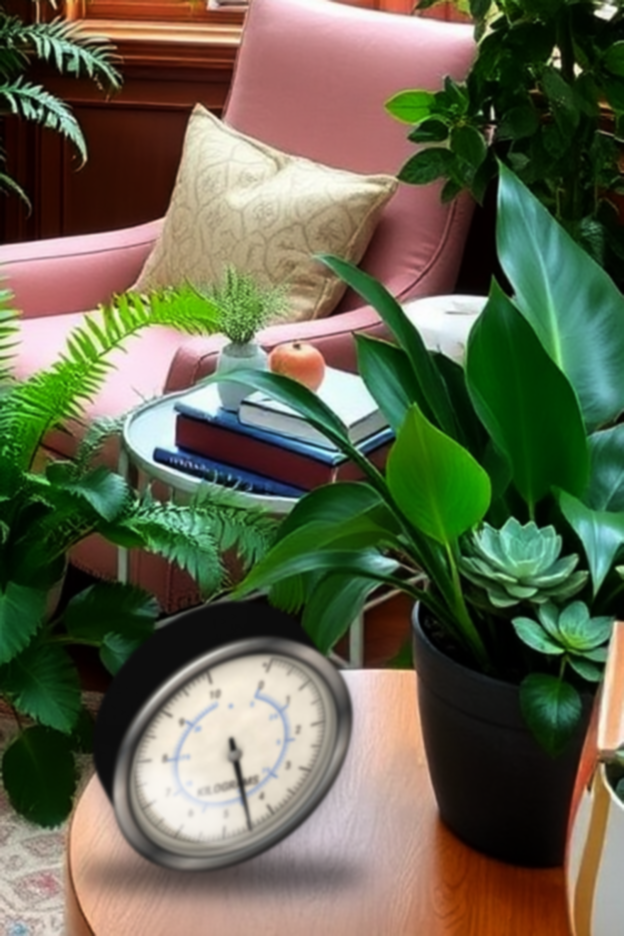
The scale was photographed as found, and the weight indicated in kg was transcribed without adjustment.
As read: 4.5 kg
